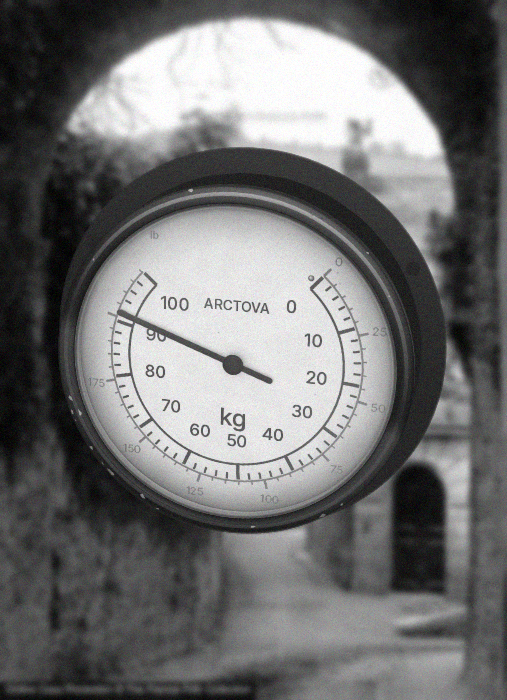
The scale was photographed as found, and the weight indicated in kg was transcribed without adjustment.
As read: 92 kg
